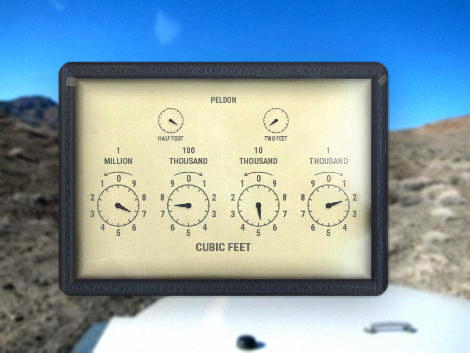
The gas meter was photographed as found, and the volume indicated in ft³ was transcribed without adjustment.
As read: 675200 ft³
